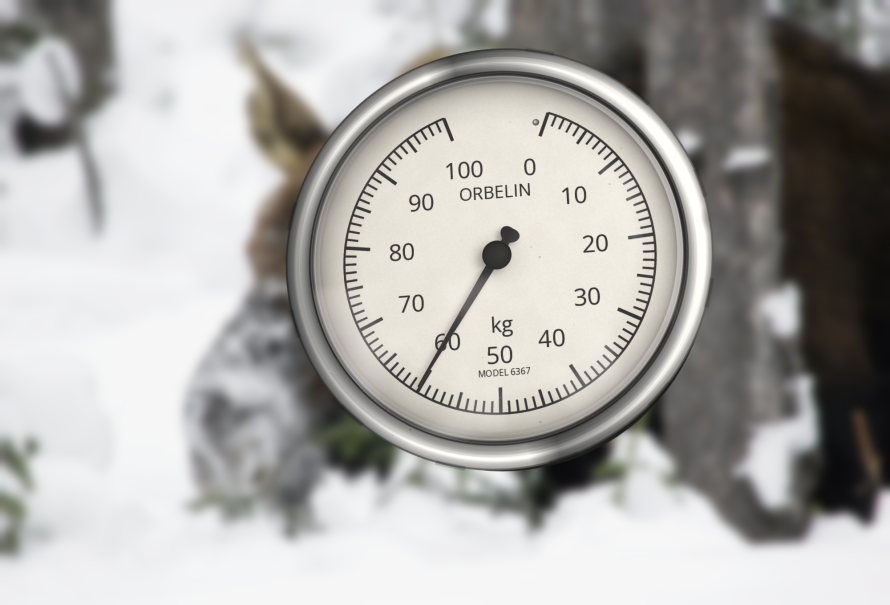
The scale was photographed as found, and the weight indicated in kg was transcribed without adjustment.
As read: 60 kg
